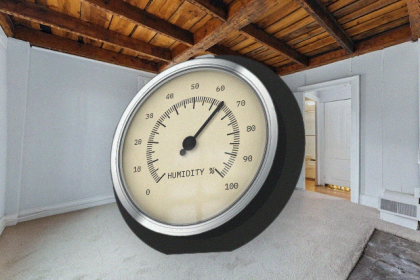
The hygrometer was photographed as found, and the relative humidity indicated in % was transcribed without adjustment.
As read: 65 %
